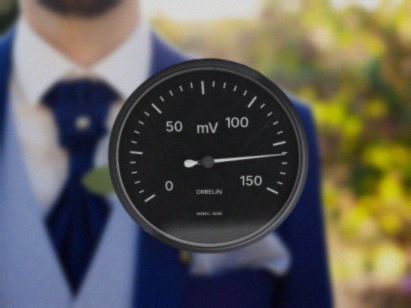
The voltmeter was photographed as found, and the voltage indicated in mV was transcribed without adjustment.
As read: 130 mV
